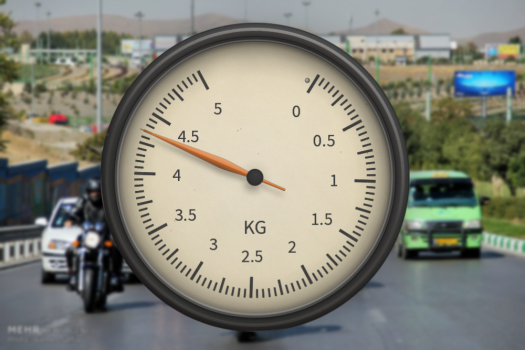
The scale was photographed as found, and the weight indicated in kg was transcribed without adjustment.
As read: 4.35 kg
